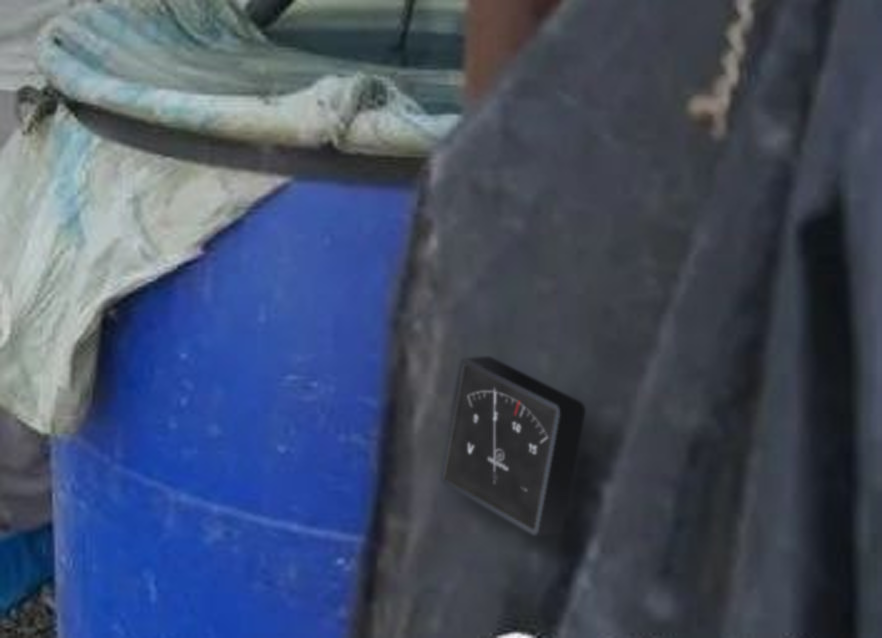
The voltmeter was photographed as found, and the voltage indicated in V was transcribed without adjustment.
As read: 5 V
